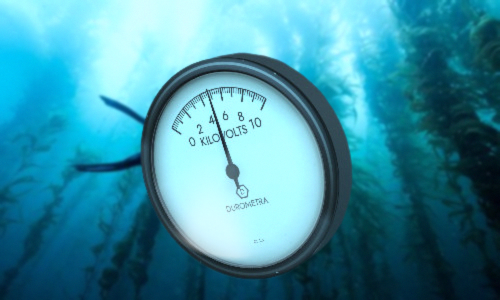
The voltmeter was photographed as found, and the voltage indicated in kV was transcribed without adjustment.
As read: 5 kV
